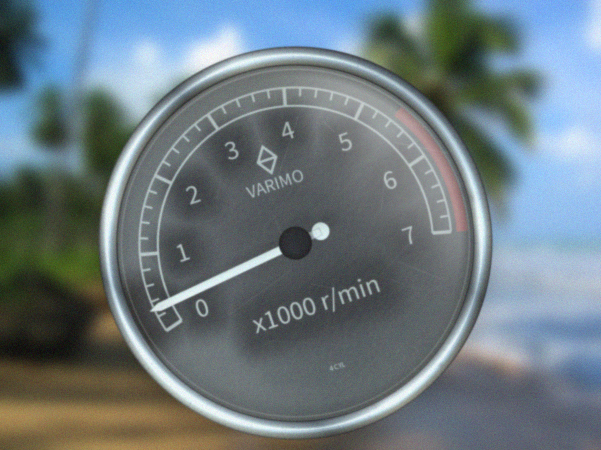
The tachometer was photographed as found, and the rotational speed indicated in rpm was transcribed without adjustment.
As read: 300 rpm
